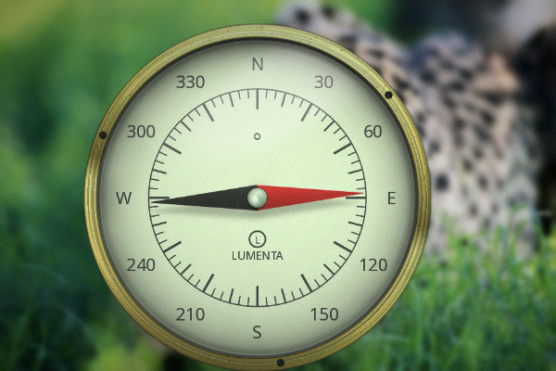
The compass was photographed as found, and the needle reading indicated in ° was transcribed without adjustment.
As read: 87.5 °
